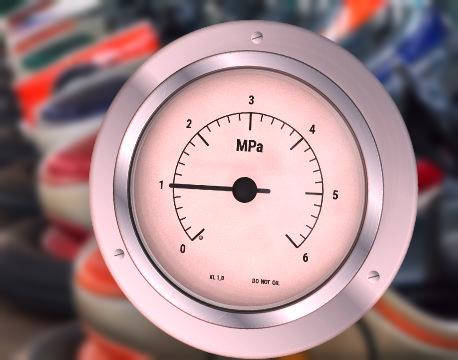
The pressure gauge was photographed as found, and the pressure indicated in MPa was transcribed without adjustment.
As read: 1 MPa
